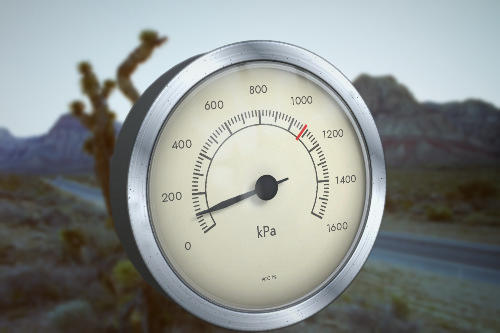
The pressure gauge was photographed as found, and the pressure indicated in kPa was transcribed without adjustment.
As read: 100 kPa
